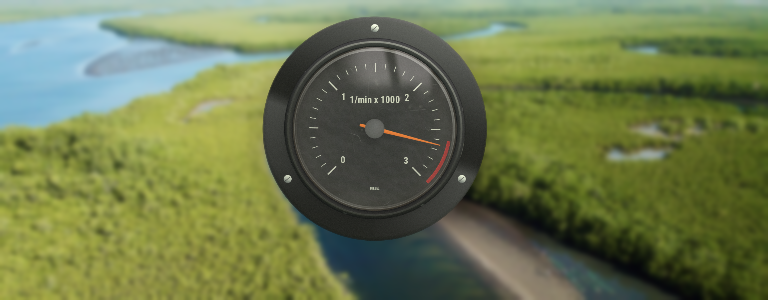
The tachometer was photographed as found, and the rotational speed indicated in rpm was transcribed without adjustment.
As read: 2650 rpm
